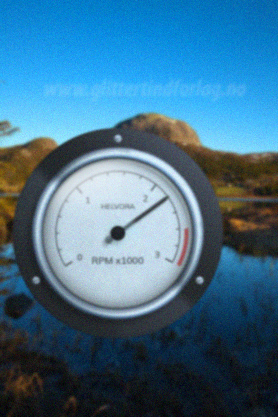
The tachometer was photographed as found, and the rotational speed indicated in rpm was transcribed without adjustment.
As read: 2200 rpm
